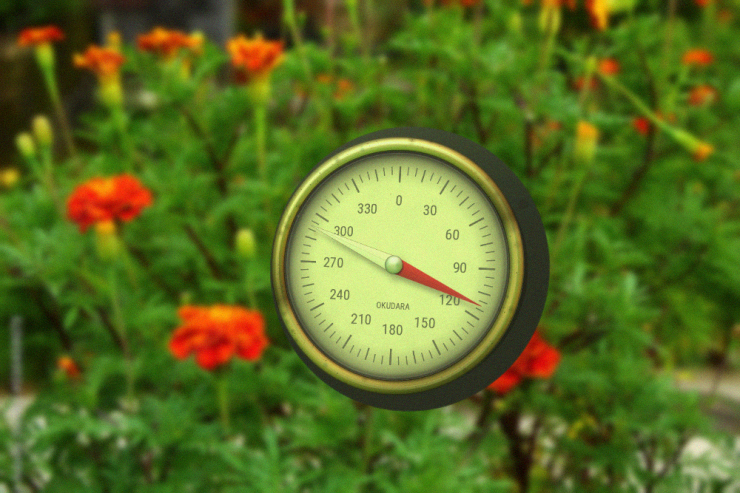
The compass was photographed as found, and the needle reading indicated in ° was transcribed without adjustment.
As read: 112.5 °
